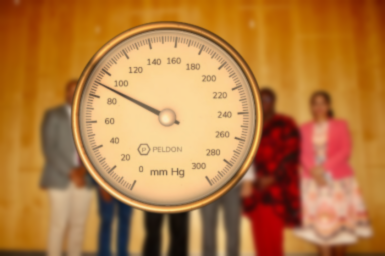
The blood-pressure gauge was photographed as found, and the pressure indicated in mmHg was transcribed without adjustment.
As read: 90 mmHg
